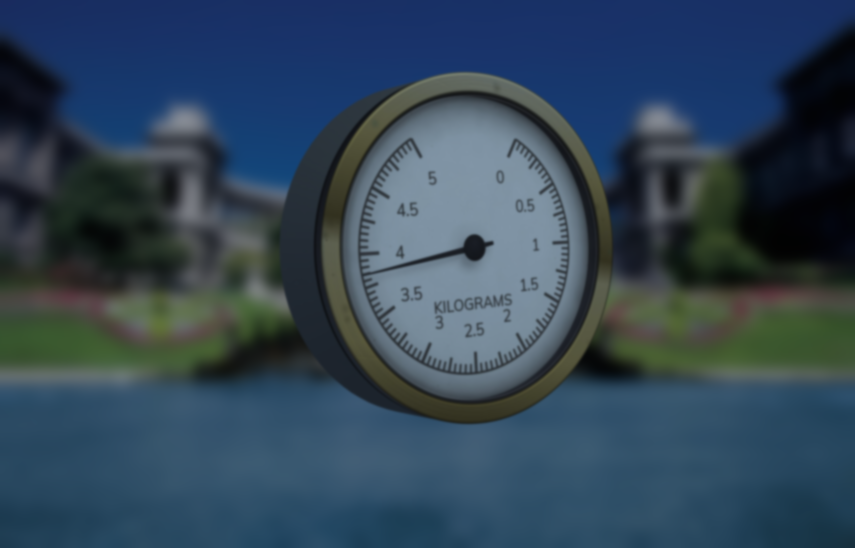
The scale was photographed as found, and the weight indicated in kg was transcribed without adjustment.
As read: 3.85 kg
